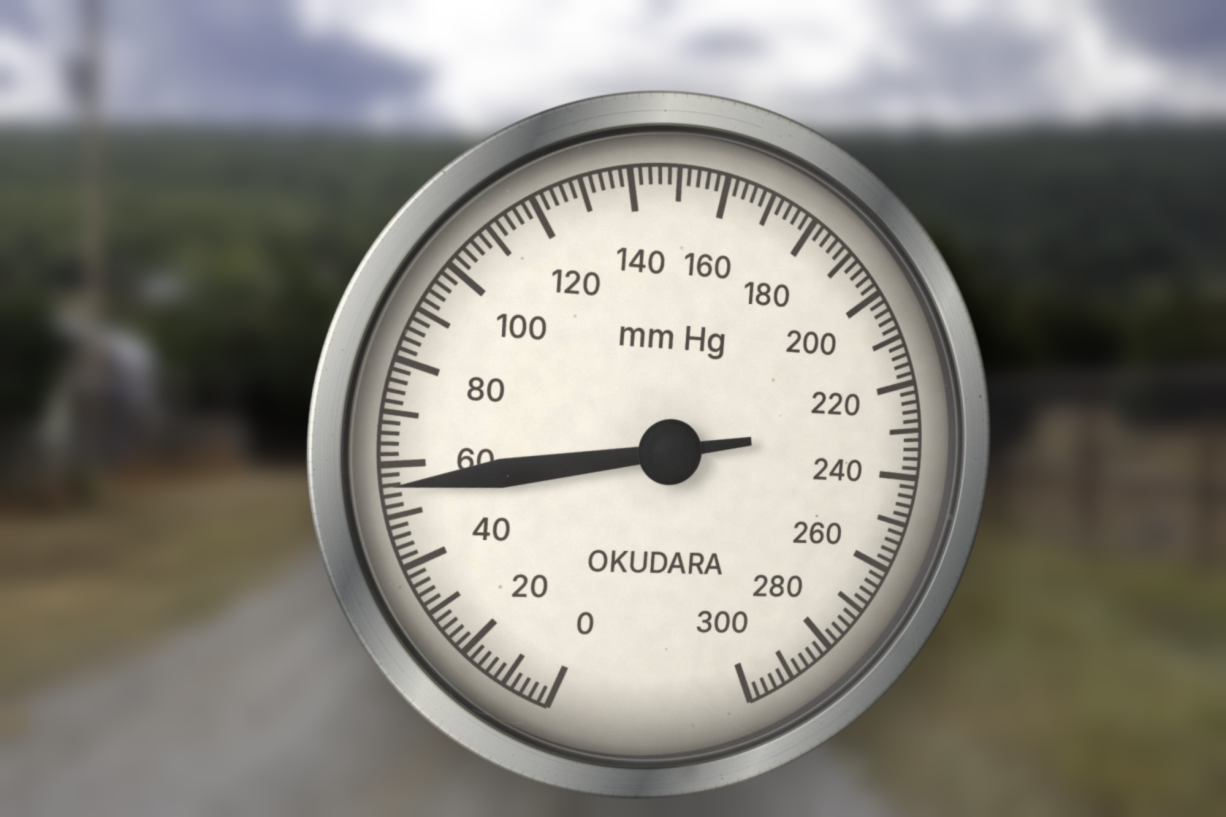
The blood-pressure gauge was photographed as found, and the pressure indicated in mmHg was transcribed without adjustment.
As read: 56 mmHg
